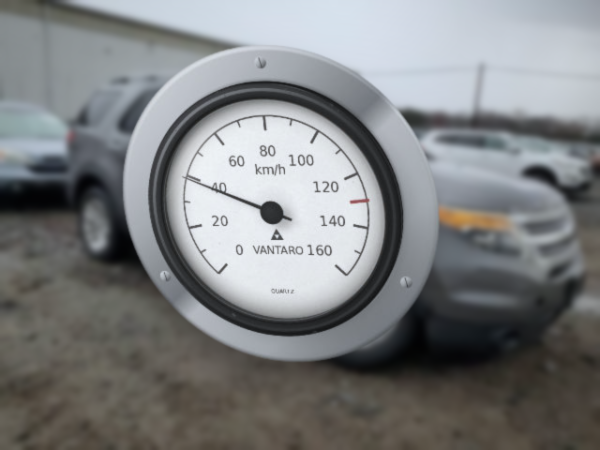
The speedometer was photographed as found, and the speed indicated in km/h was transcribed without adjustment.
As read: 40 km/h
